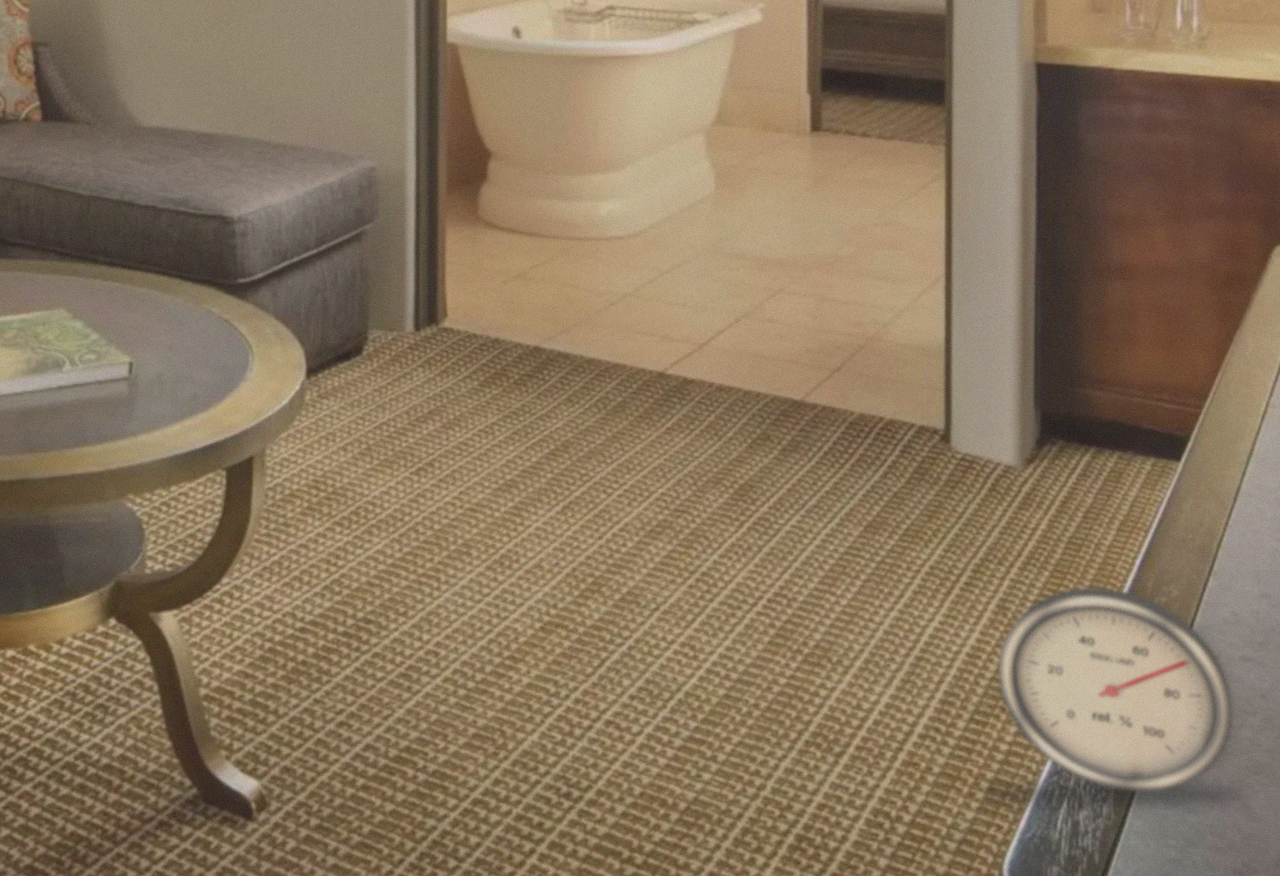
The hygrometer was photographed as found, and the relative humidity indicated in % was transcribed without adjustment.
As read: 70 %
